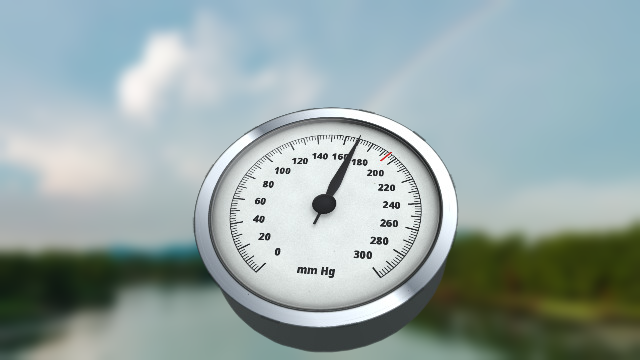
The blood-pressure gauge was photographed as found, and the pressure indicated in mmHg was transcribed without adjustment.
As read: 170 mmHg
